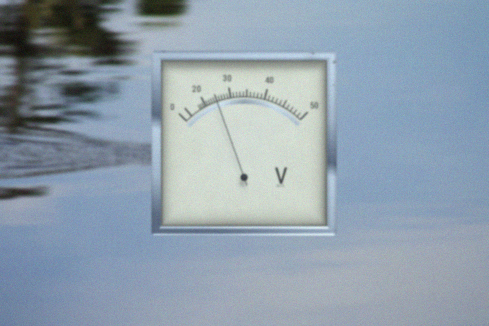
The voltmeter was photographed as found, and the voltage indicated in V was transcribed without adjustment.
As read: 25 V
